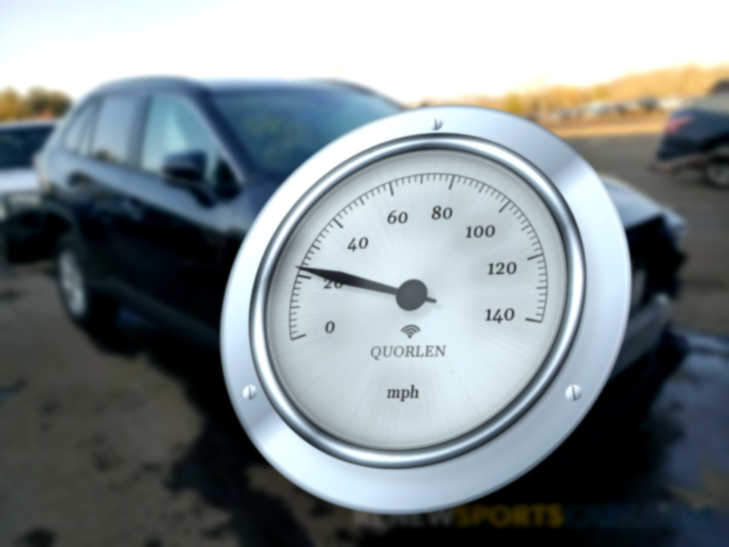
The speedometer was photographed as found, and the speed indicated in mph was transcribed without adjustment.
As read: 22 mph
